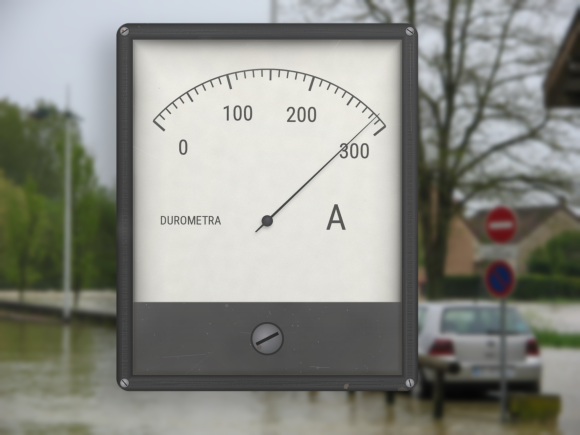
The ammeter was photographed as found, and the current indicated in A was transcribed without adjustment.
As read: 285 A
